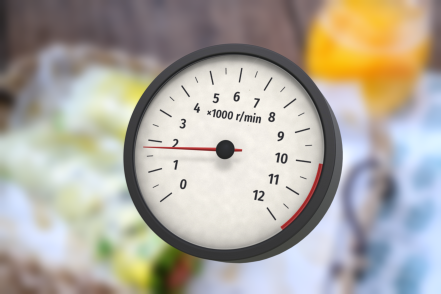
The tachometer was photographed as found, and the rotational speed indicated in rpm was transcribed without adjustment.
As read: 1750 rpm
